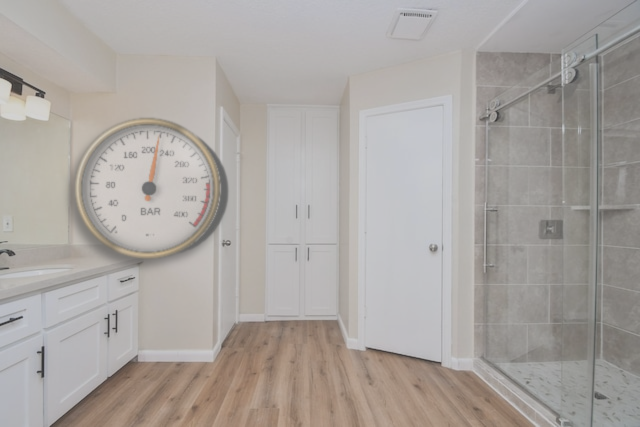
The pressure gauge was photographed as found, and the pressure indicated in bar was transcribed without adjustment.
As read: 220 bar
